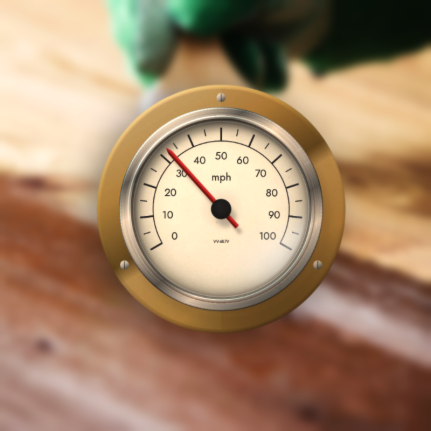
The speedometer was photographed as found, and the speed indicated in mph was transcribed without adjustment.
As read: 32.5 mph
